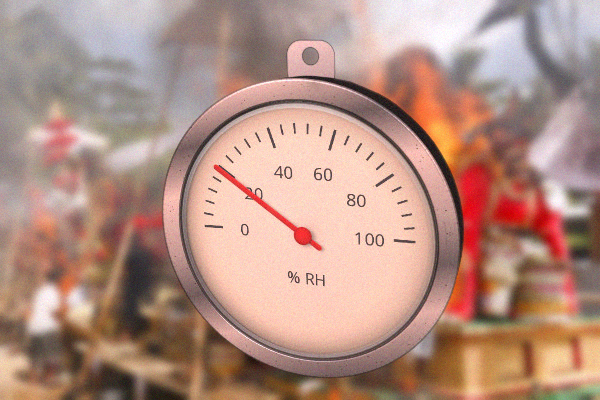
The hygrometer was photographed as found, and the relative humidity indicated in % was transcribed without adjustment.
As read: 20 %
